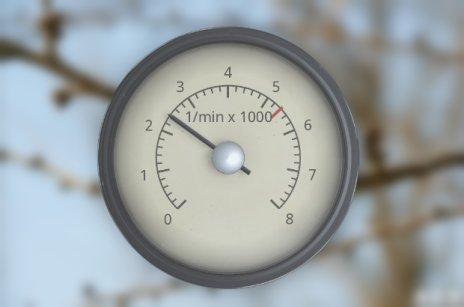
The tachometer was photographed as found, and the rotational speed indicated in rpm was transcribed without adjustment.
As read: 2400 rpm
